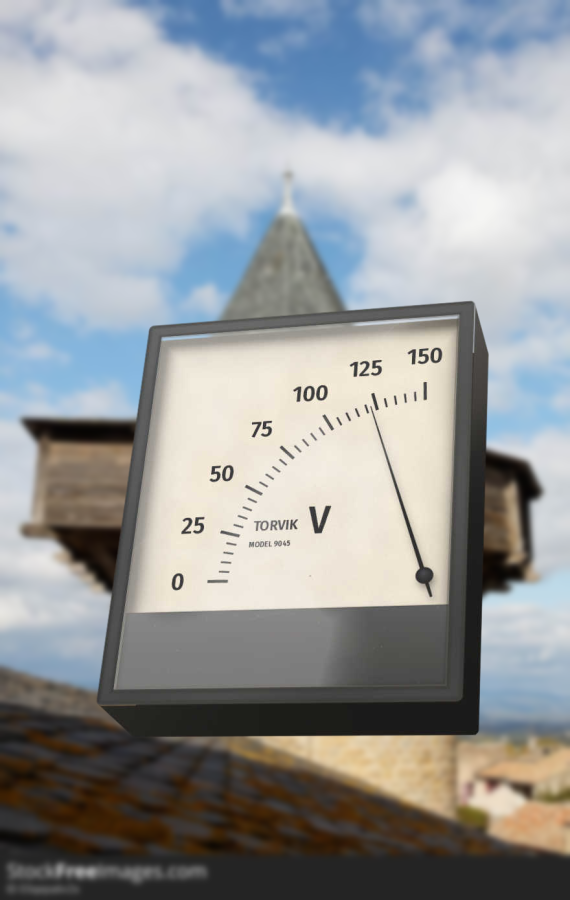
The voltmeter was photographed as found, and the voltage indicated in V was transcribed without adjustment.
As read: 122.5 V
